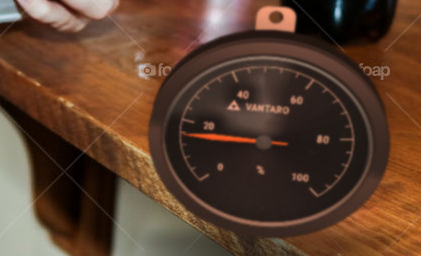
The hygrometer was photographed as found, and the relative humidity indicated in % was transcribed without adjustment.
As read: 16 %
